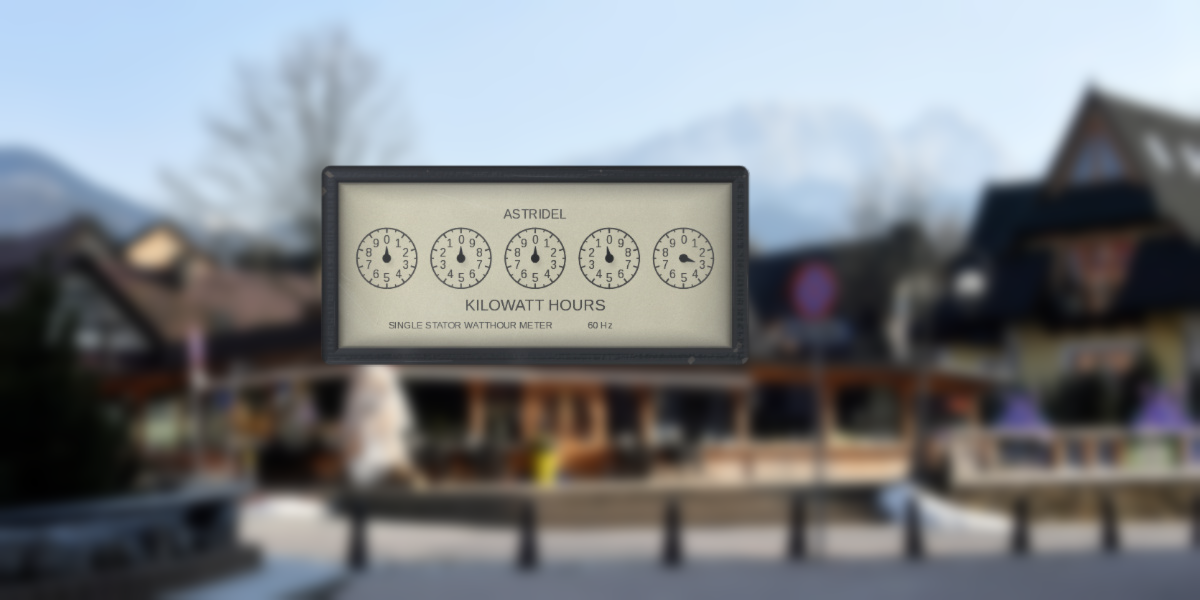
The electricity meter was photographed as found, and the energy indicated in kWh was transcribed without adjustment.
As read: 3 kWh
